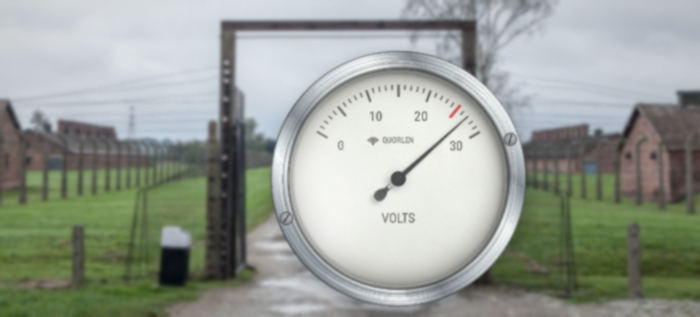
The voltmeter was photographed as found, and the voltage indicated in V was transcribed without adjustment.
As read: 27 V
